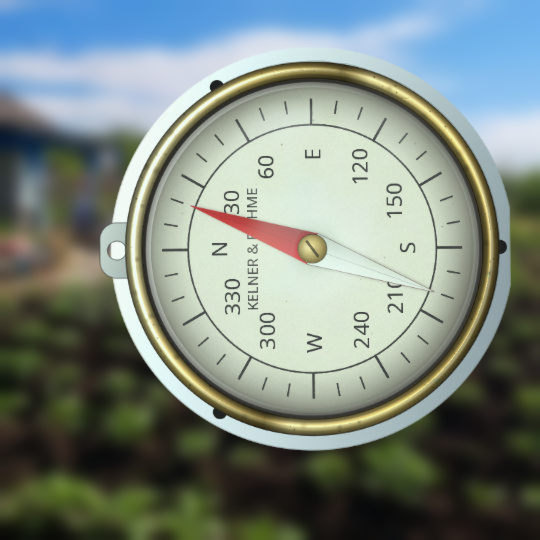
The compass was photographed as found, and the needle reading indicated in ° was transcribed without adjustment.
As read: 20 °
